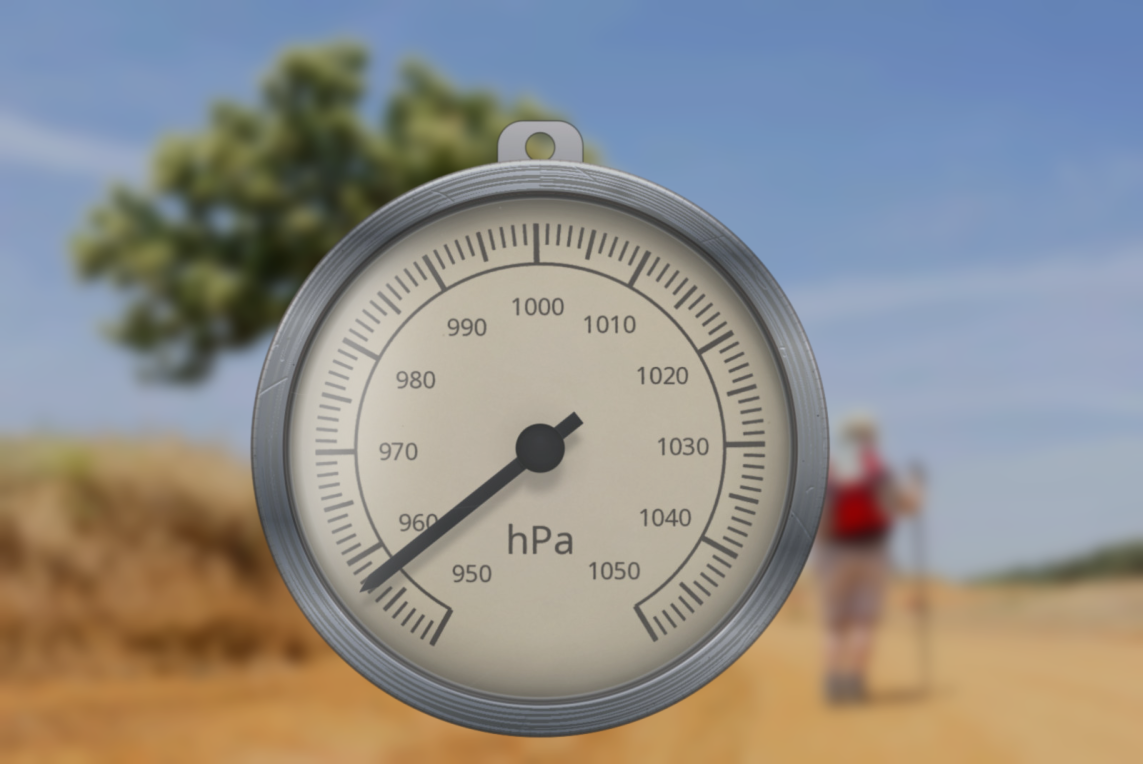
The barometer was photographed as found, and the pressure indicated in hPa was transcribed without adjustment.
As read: 957.5 hPa
